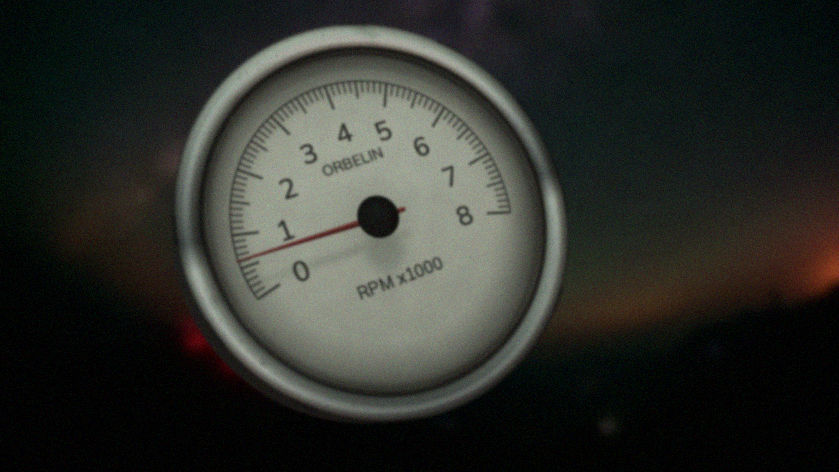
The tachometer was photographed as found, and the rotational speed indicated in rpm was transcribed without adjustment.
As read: 600 rpm
